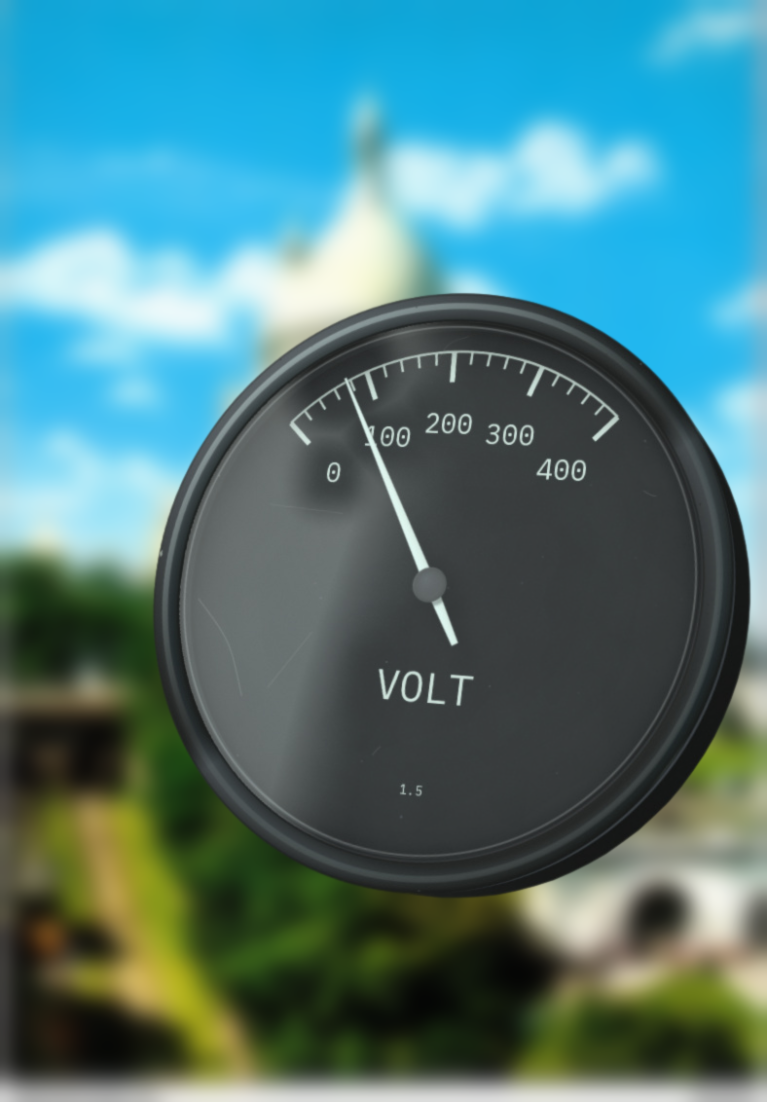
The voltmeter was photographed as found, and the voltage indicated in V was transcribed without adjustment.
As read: 80 V
